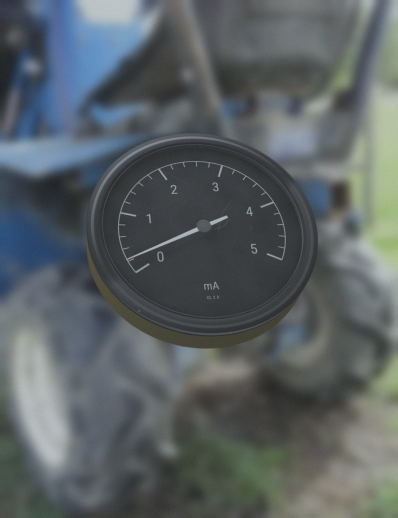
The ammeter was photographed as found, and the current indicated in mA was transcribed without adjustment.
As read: 0.2 mA
